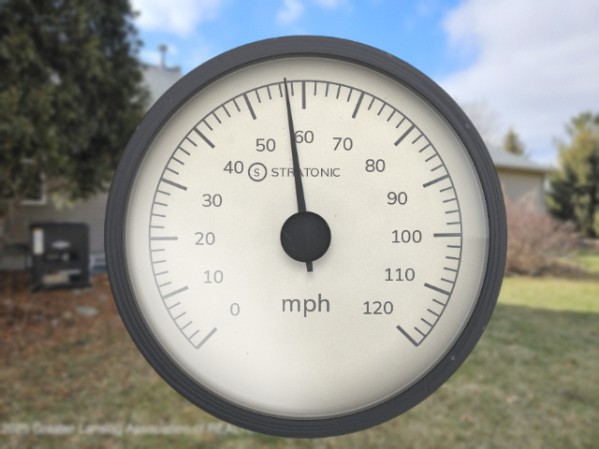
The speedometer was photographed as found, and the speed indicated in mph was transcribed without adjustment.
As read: 57 mph
